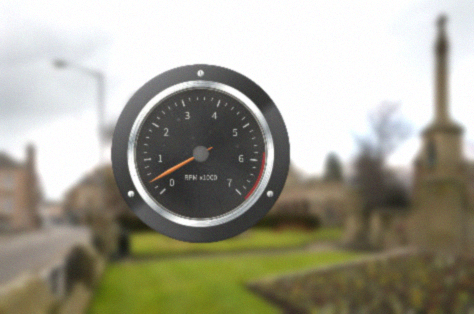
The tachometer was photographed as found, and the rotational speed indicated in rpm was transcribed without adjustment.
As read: 400 rpm
